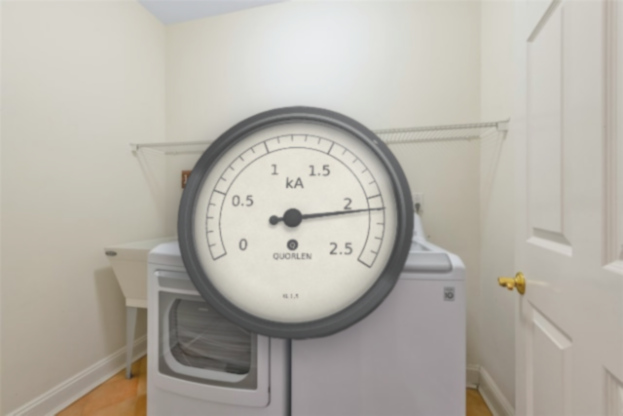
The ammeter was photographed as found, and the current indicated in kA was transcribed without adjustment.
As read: 2.1 kA
